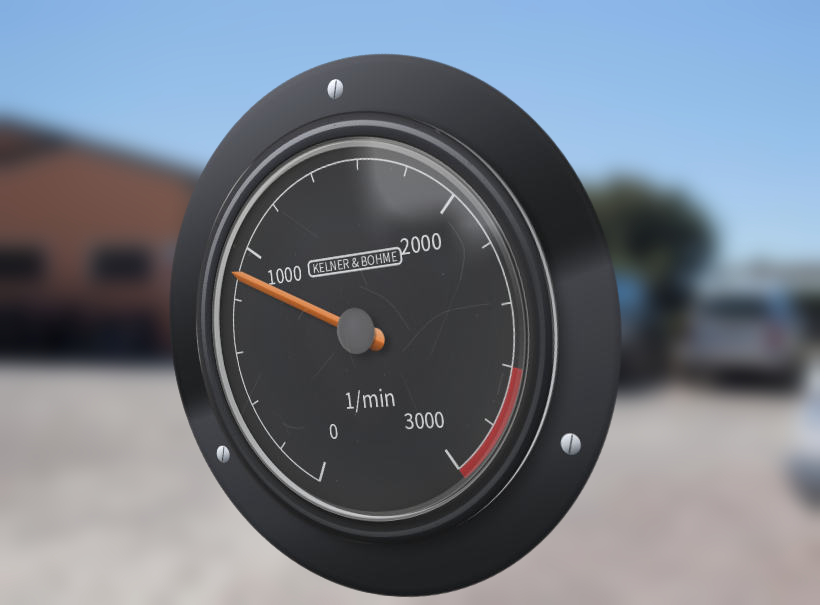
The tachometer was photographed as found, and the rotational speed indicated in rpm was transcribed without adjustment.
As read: 900 rpm
